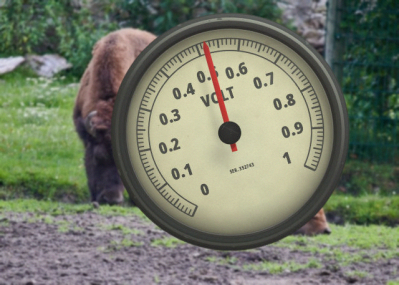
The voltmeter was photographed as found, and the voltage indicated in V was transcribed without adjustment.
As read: 0.52 V
